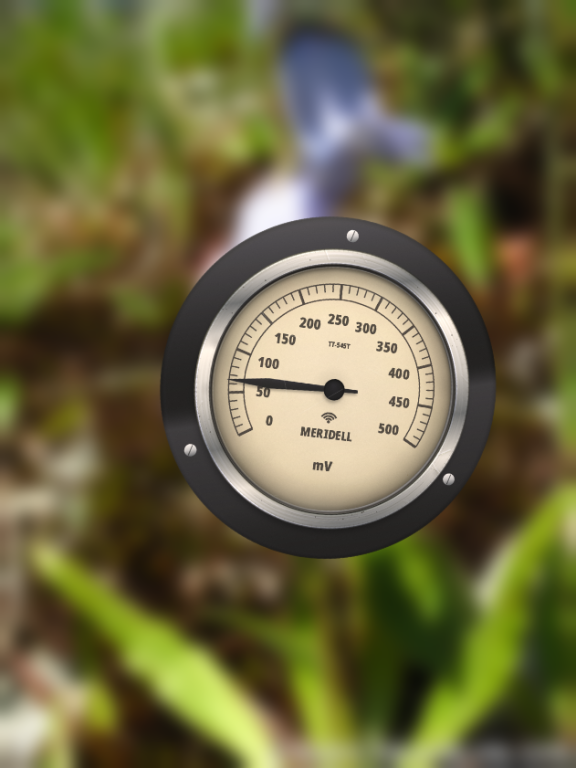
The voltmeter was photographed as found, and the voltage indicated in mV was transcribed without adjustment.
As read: 65 mV
